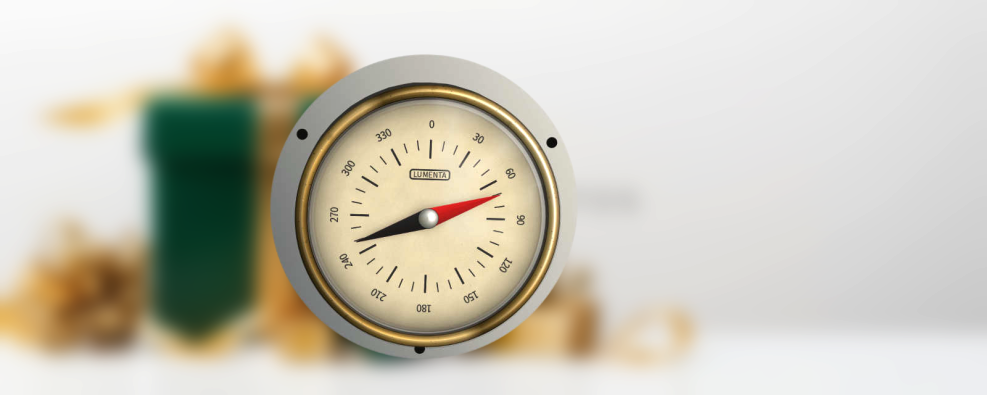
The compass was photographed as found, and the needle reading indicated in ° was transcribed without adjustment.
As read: 70 °
